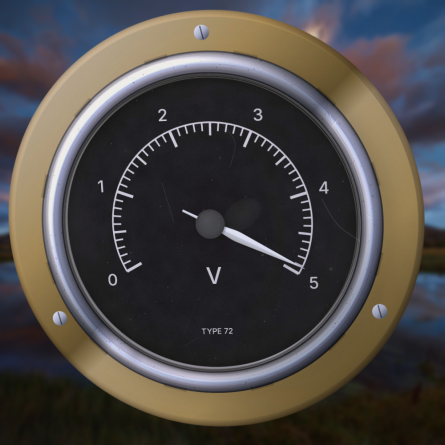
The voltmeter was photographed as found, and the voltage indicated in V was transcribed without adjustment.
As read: 4.9 V
